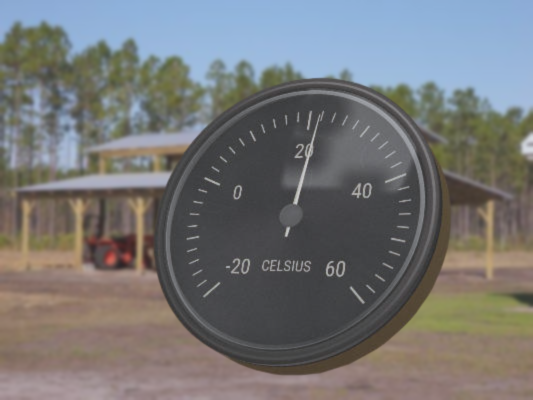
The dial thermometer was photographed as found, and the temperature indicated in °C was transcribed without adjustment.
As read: 22 °C
